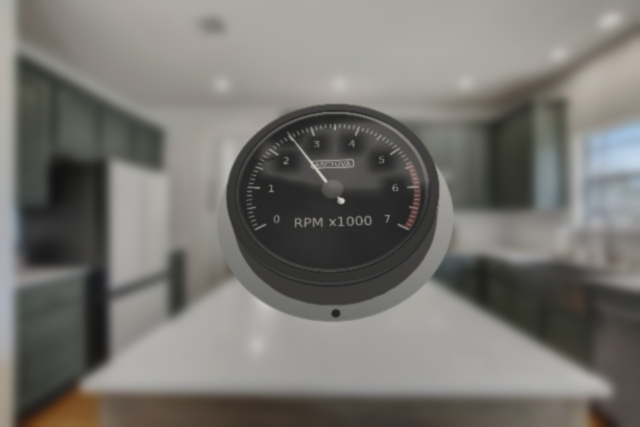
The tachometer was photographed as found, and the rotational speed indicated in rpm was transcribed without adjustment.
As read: 2500 rpm
